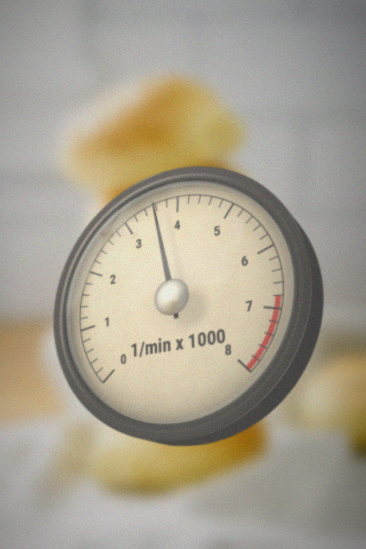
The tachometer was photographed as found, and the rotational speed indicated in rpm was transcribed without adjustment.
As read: 3600 rpm
